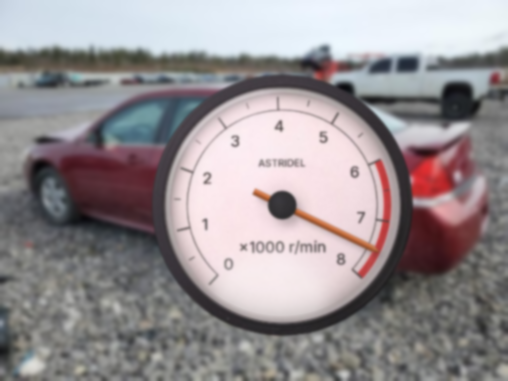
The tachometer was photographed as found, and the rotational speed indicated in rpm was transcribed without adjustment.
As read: 7500 rpm
